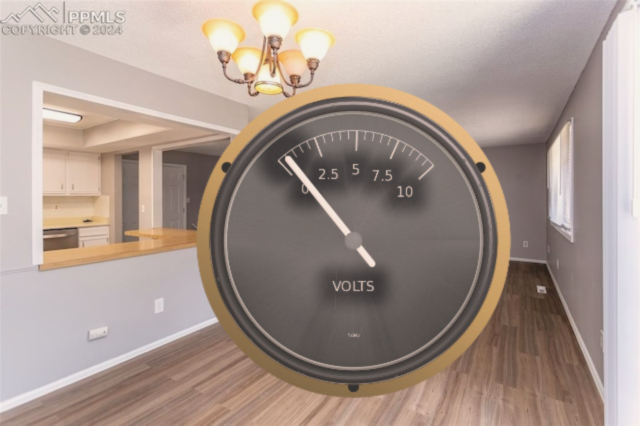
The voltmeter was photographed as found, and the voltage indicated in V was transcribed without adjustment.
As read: 0.5 V
